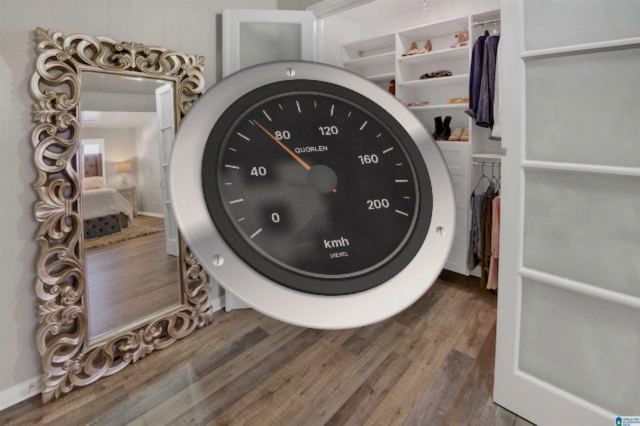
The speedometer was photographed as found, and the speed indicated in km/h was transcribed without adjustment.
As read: 70 km/h
